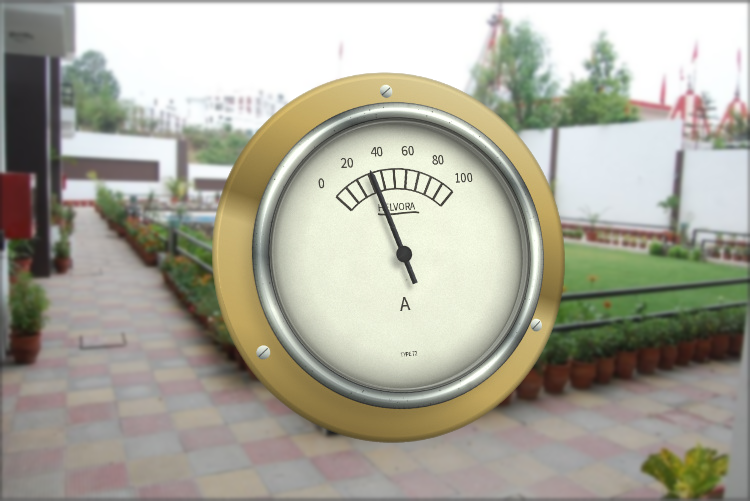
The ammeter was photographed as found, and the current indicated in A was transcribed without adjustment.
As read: 30 A
